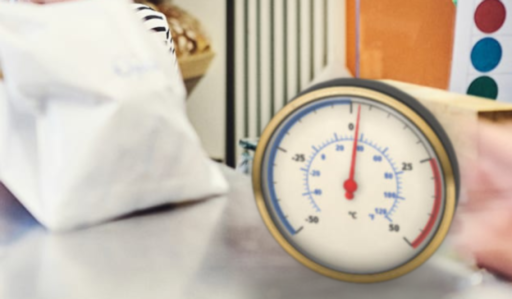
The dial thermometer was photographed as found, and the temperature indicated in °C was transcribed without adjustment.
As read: 2.5 °C
